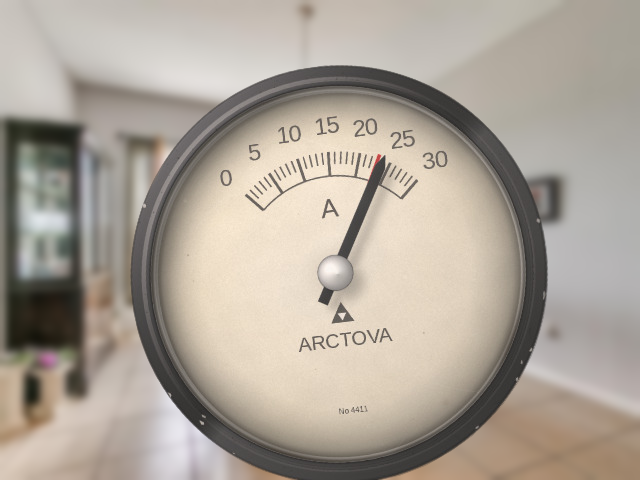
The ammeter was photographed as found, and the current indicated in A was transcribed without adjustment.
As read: 24 A
